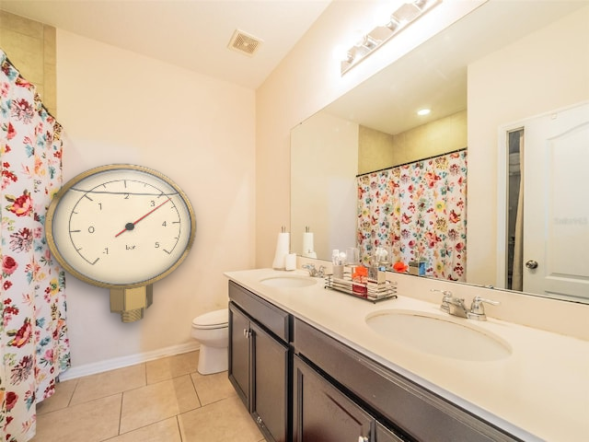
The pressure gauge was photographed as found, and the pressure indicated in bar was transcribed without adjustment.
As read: 3.25 bar
